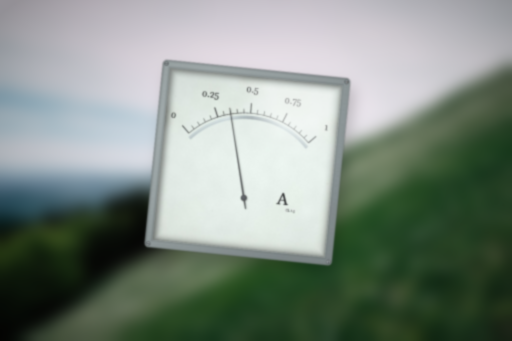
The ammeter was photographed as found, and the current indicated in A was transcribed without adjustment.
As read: 0.35 A
